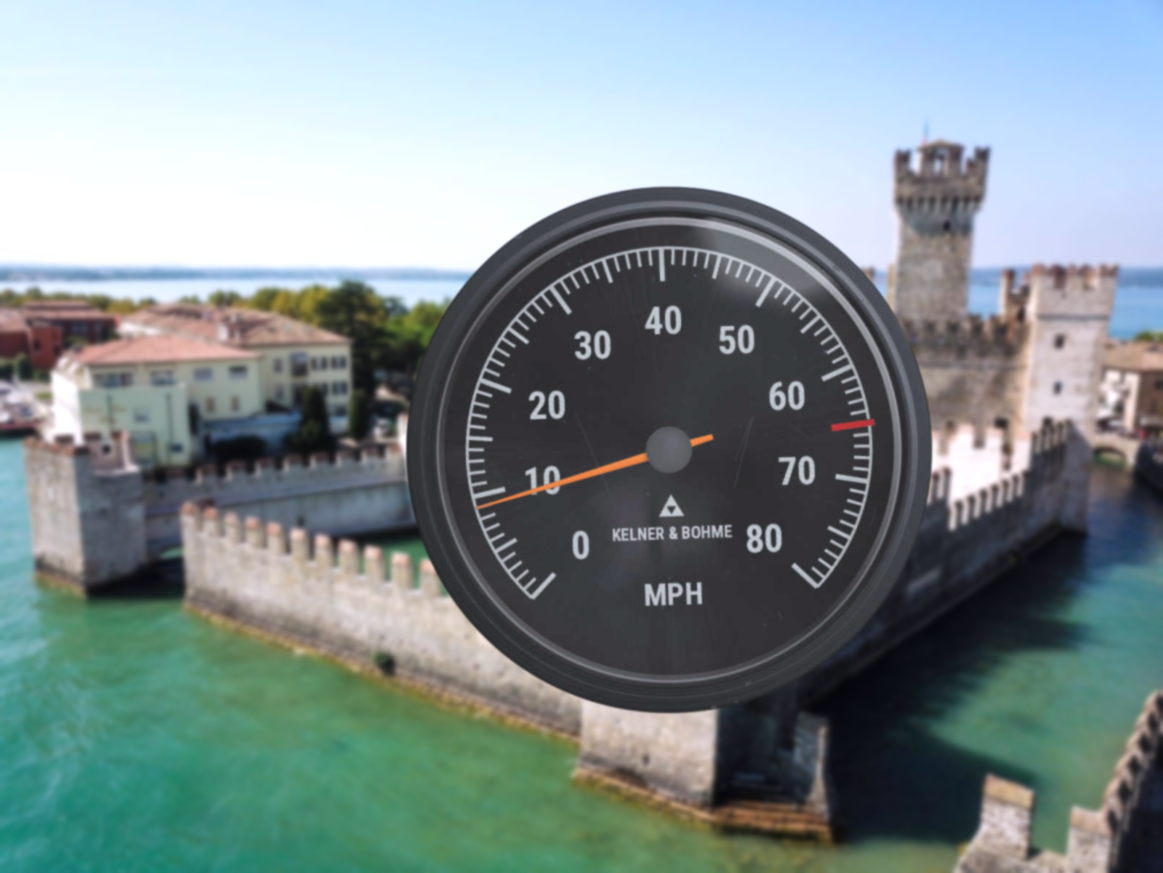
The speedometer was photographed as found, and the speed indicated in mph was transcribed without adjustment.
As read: 9 mph
